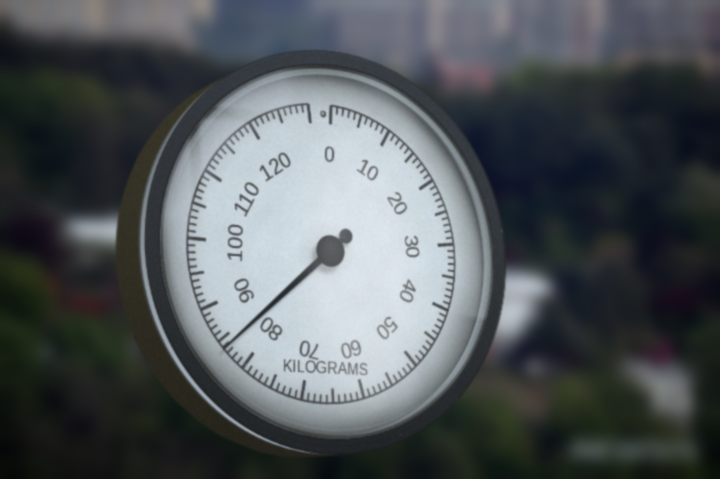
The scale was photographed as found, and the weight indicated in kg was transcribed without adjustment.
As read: 84 kg
